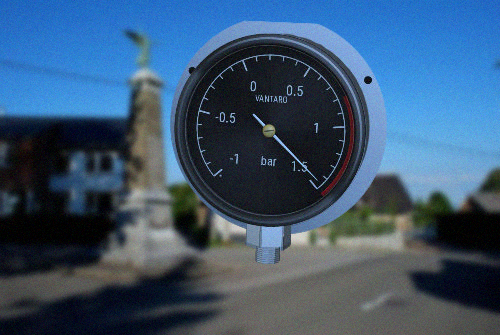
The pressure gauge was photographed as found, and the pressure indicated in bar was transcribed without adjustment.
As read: 1.45 bar
